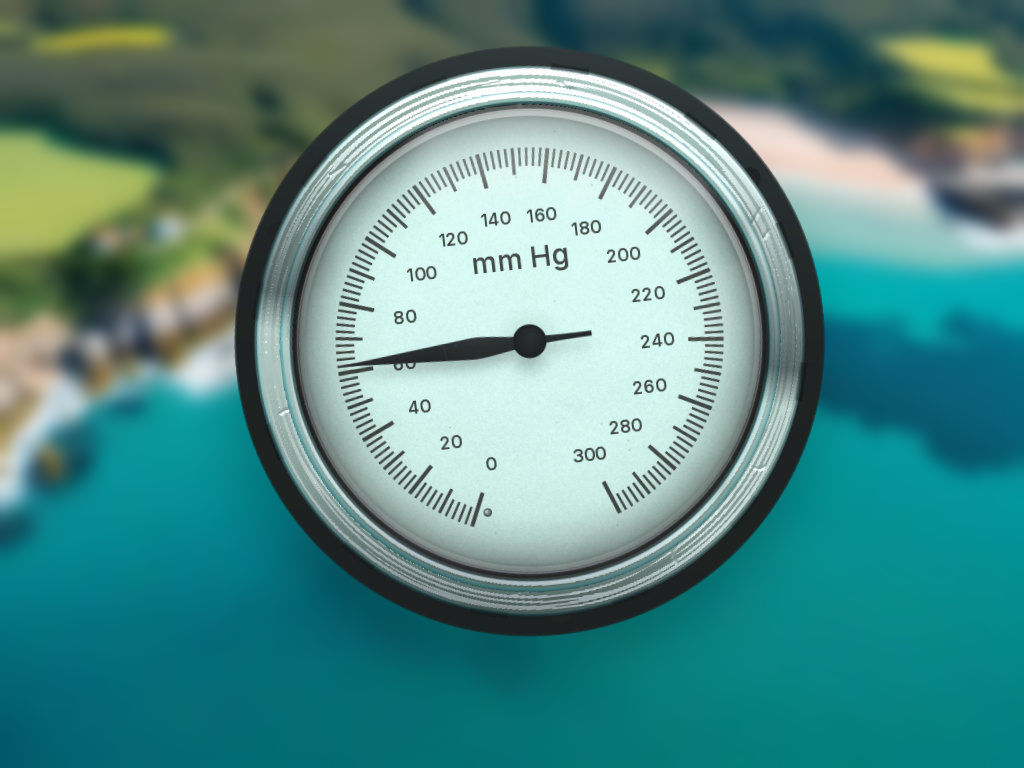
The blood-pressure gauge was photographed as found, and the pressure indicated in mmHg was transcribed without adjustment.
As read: 62 mmHg
